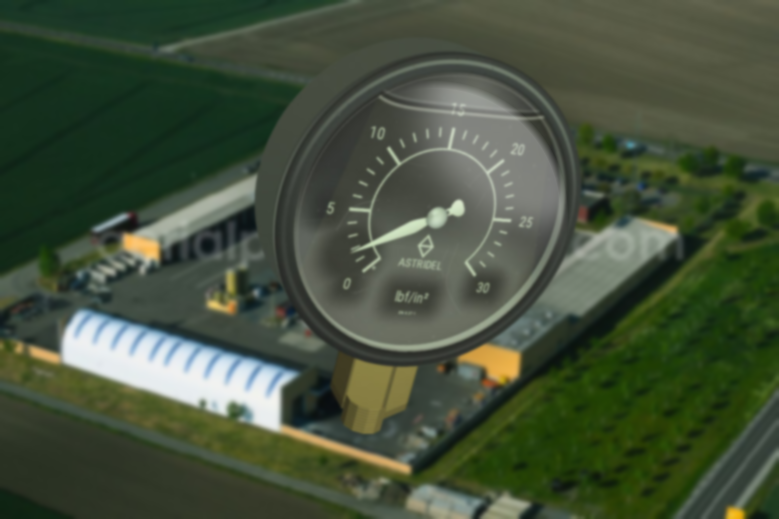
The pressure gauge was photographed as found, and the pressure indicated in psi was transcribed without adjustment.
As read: 2 psi
